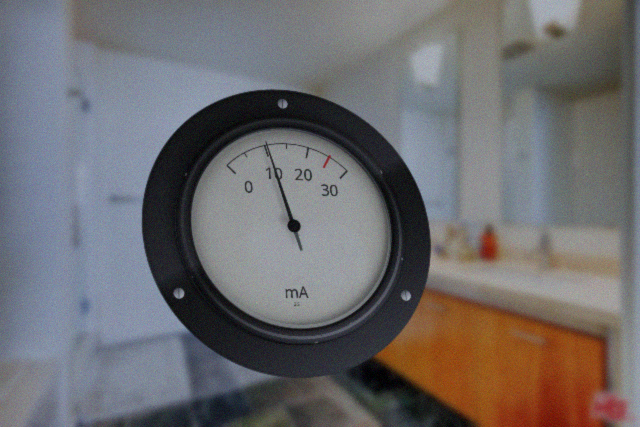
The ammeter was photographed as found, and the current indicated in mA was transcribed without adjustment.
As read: 10 mA
